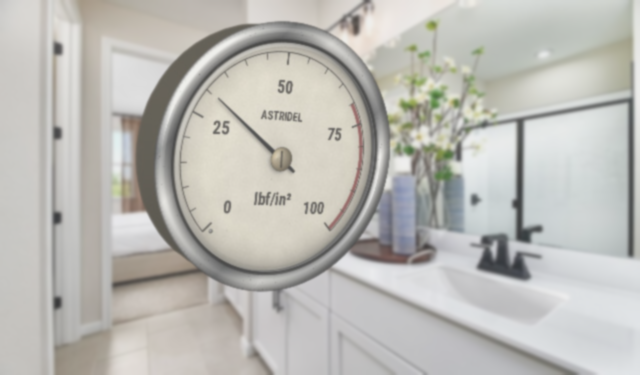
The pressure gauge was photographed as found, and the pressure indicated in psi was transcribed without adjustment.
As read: 30 psi
